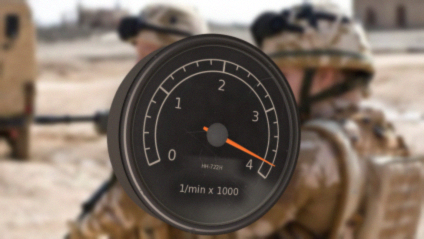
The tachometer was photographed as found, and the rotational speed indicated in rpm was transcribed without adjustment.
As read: 3800 rpm
